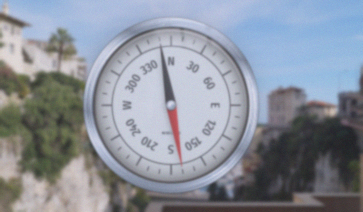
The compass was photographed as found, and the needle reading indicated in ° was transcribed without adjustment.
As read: 170 °
